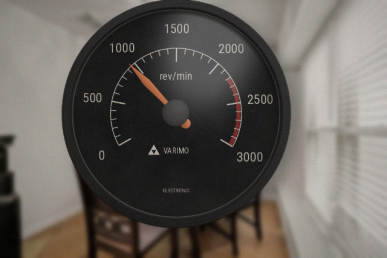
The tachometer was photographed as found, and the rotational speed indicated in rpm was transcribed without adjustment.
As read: 950 rpm
